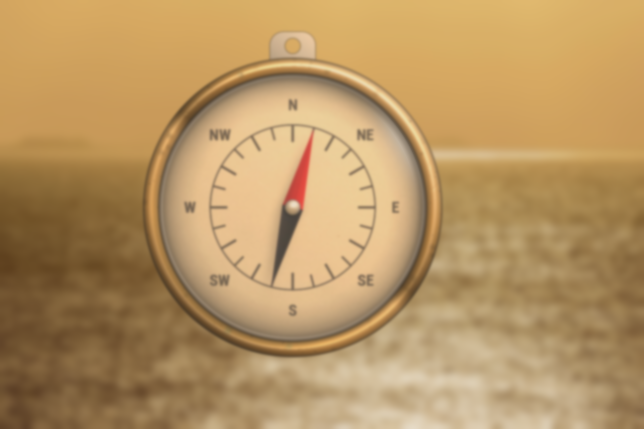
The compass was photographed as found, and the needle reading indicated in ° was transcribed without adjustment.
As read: 15 °
